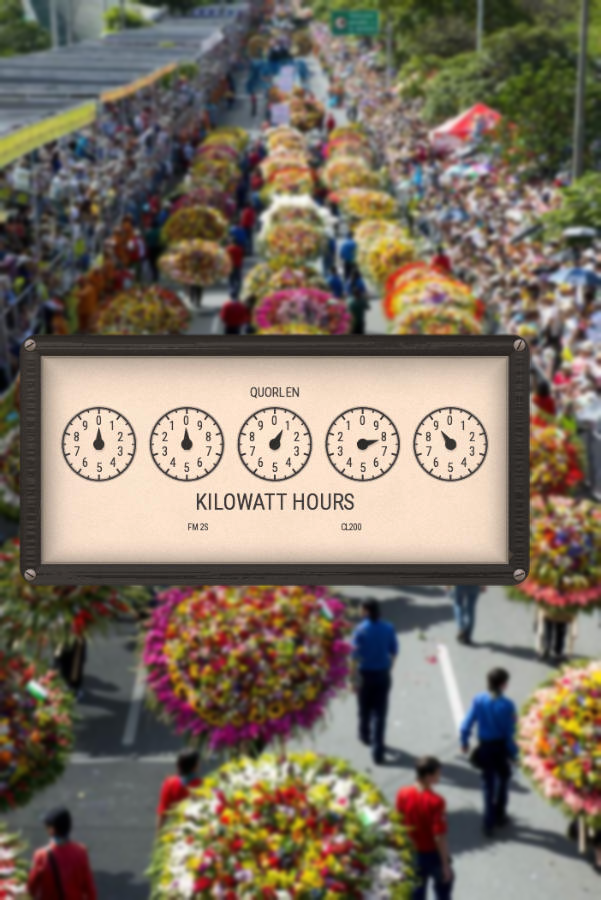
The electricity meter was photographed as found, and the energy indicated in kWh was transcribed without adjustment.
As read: 79 kWh
